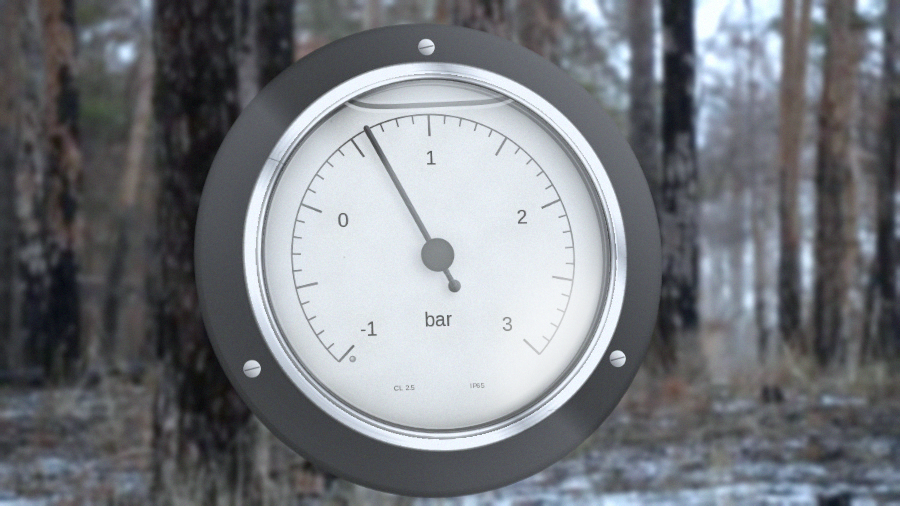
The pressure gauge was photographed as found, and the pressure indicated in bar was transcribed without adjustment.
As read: 0.6 bar
